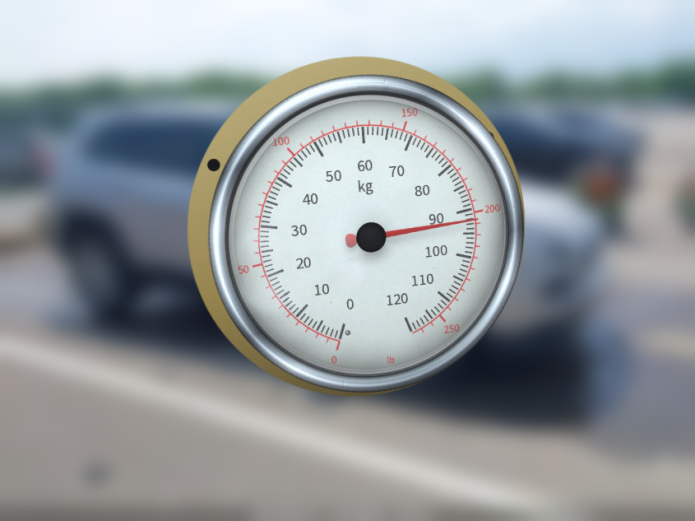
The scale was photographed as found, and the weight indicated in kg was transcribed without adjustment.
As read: 92 kg
